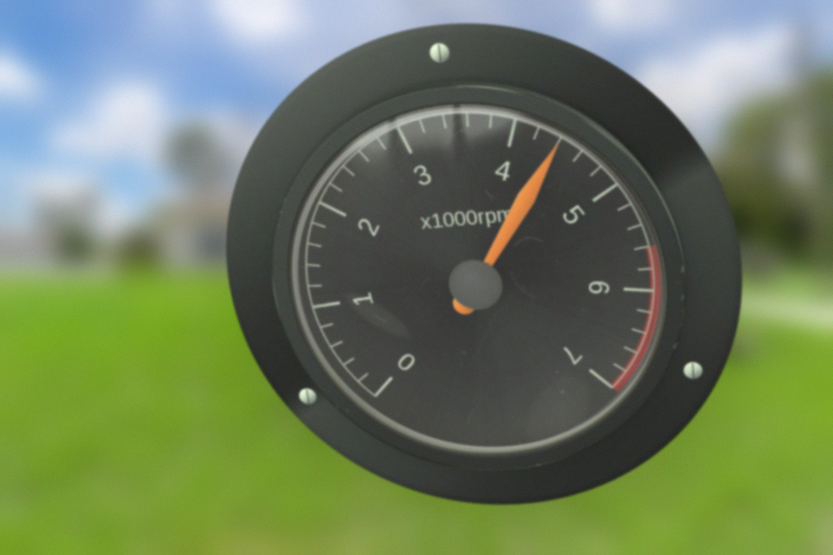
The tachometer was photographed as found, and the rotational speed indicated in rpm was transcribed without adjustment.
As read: 4400 rpm
